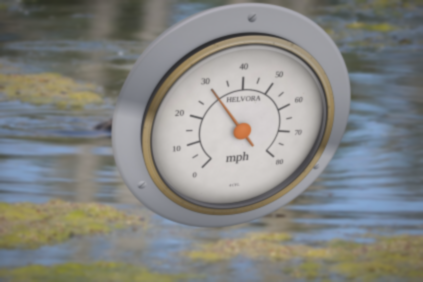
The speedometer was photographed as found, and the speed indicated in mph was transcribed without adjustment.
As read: 30 mph
